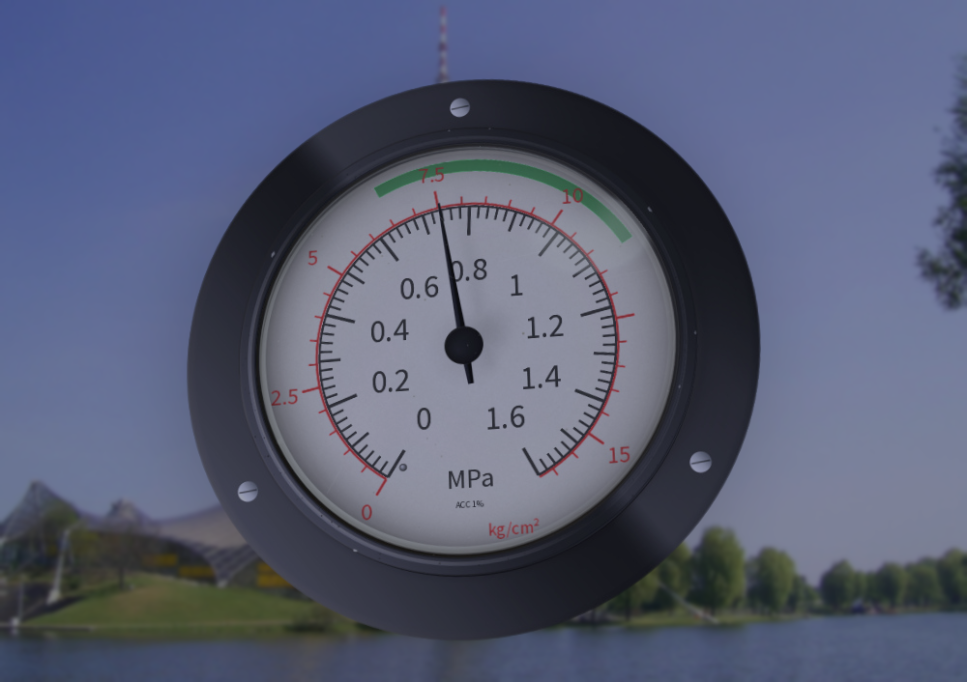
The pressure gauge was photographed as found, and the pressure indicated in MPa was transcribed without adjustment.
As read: 0.74 MPa
